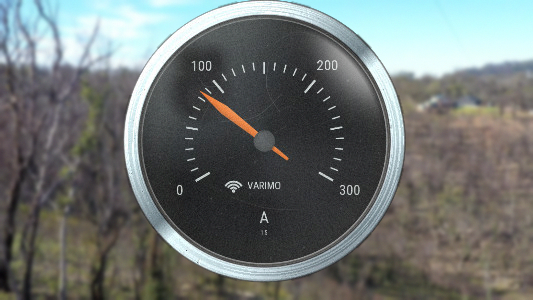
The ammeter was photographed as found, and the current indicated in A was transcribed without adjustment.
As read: 85 A
